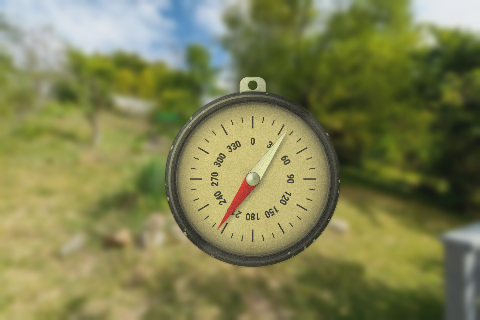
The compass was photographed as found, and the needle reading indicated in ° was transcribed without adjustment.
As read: 215 °
